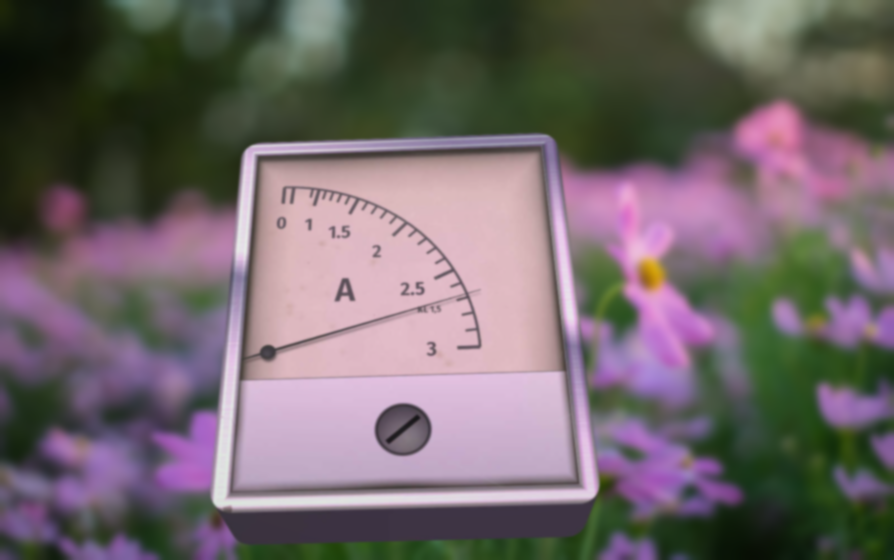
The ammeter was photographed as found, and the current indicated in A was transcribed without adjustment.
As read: 2.7 A
